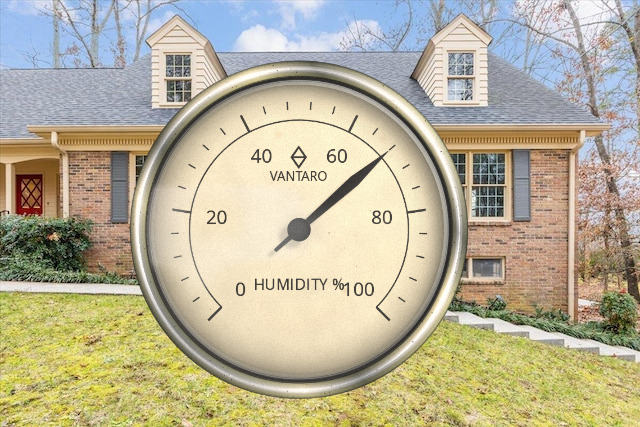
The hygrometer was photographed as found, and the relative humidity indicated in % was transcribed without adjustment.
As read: 68 %
